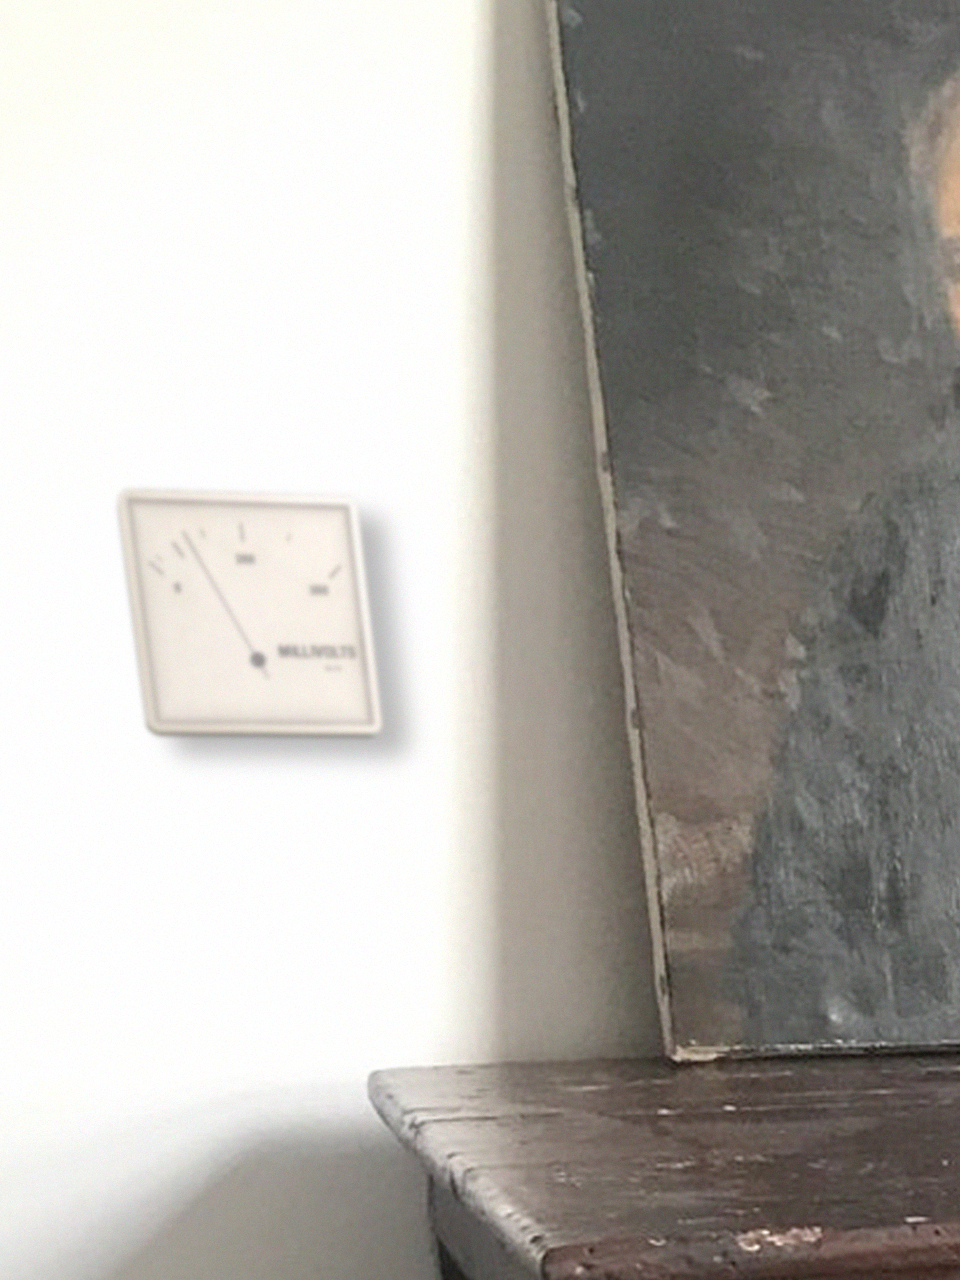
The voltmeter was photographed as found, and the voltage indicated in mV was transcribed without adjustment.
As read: 125 mV
